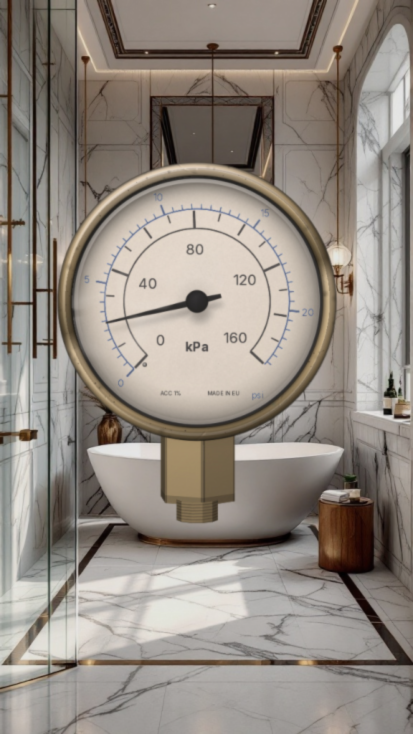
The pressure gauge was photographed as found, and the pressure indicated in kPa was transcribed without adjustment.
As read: 20 kPa
